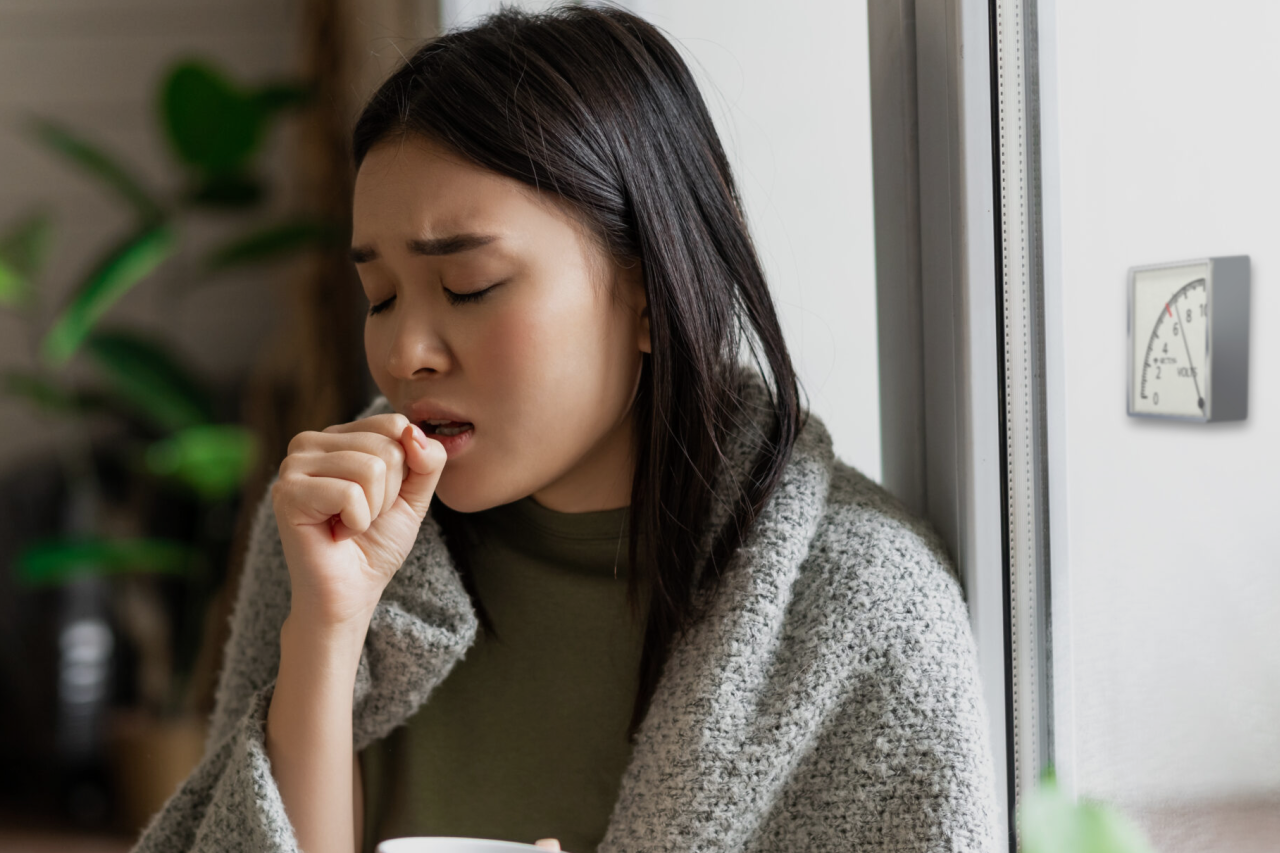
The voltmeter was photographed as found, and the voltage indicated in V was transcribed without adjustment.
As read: 7 V
